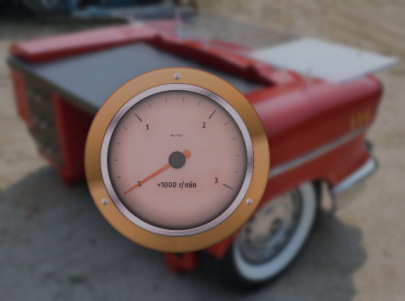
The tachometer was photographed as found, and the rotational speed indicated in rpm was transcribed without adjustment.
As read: 0 rpm
